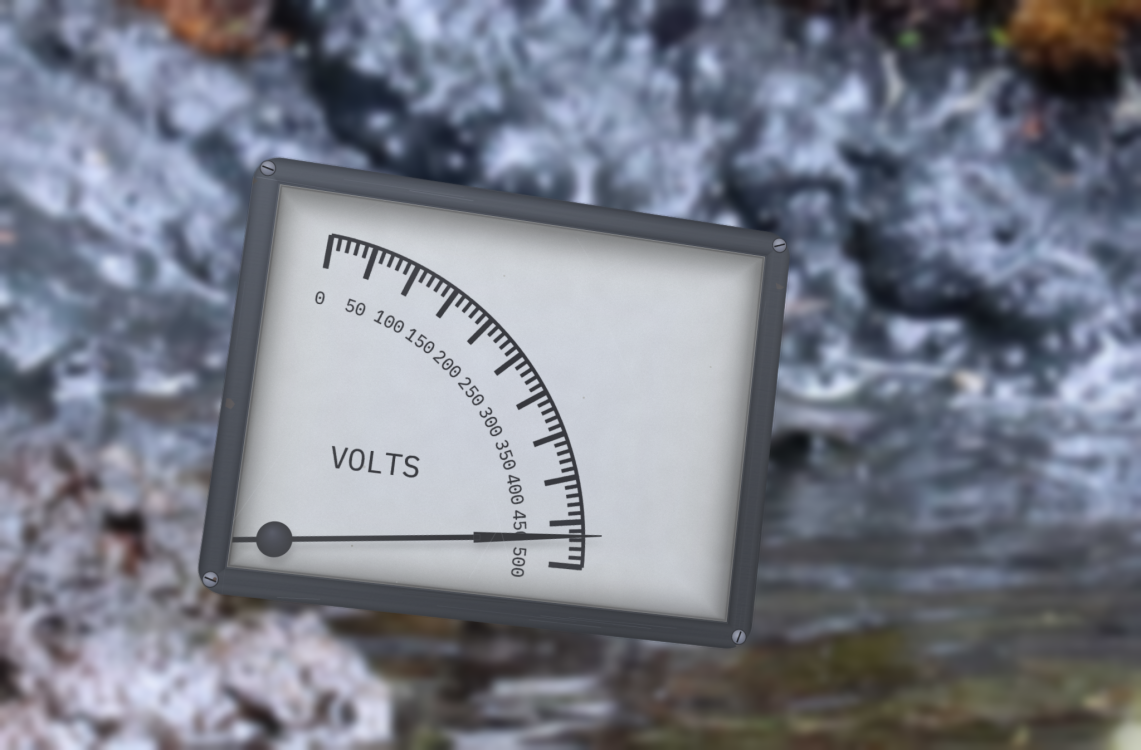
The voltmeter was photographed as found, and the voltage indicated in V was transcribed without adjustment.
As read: 465 V
